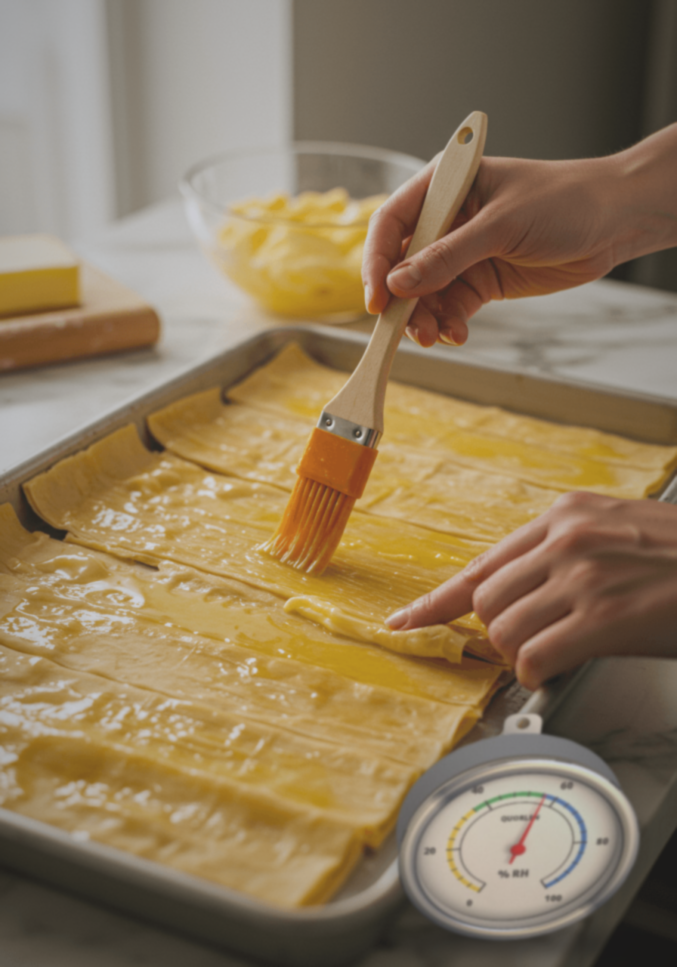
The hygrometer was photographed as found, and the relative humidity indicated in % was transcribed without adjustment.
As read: 56 %
